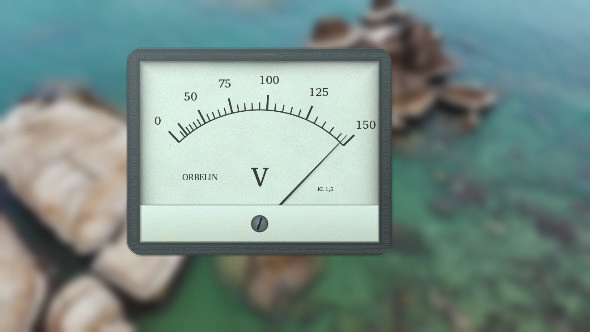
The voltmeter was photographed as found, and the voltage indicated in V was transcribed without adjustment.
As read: 147.5 V
